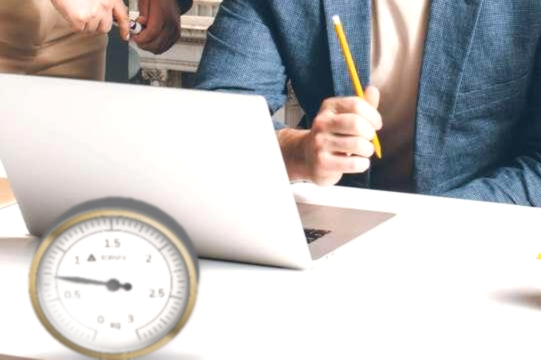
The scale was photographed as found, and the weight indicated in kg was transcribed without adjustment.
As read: 0.75 kg
